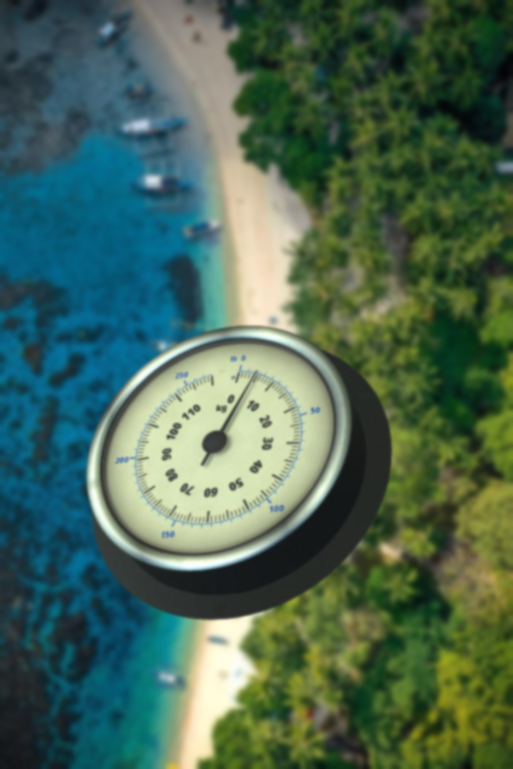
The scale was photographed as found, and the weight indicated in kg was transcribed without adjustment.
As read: 5 kg
